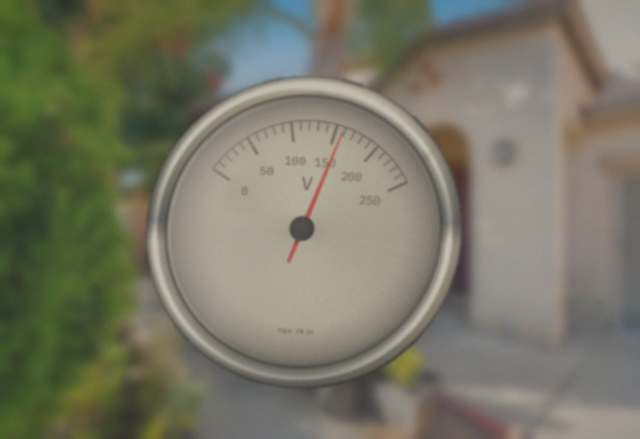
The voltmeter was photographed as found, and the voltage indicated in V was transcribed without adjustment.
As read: 160 V
